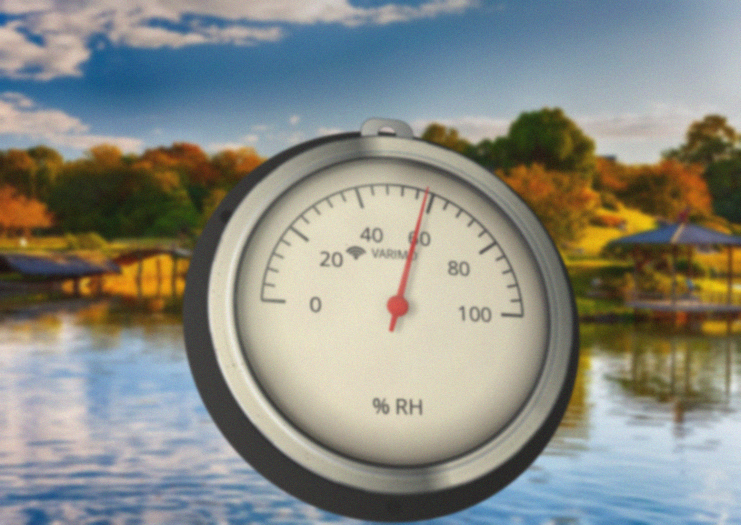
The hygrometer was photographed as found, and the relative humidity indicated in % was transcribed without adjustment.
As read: 58 %
